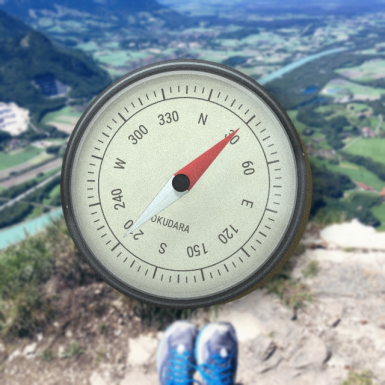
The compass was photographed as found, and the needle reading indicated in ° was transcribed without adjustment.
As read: 30 °
